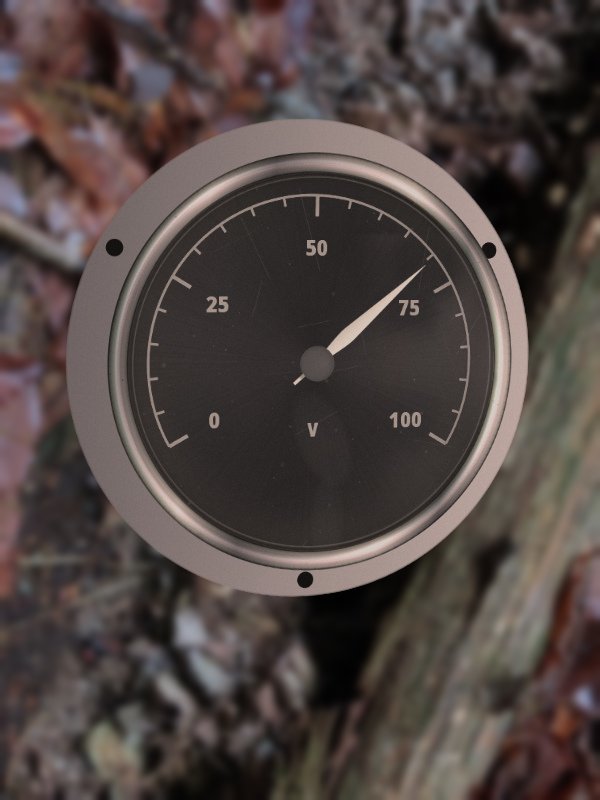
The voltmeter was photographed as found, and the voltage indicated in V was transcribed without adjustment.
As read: 70 V
